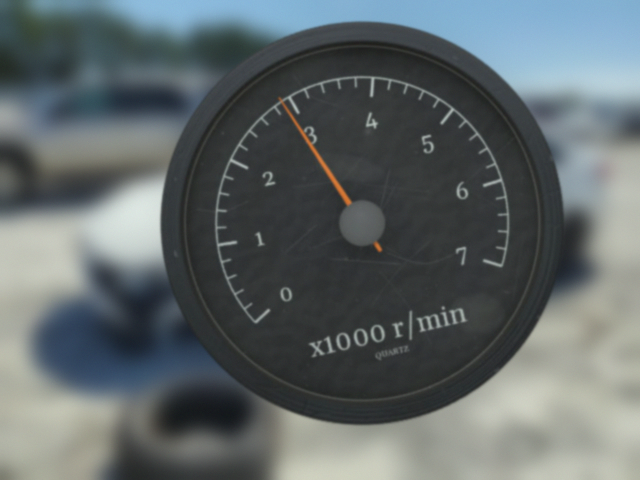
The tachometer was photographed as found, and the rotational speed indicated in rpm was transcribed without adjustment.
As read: 2900 rpm
